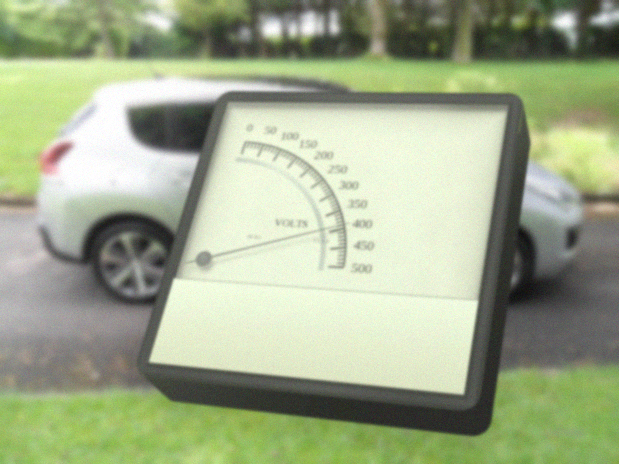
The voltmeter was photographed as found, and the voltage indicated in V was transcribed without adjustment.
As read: 400 V
